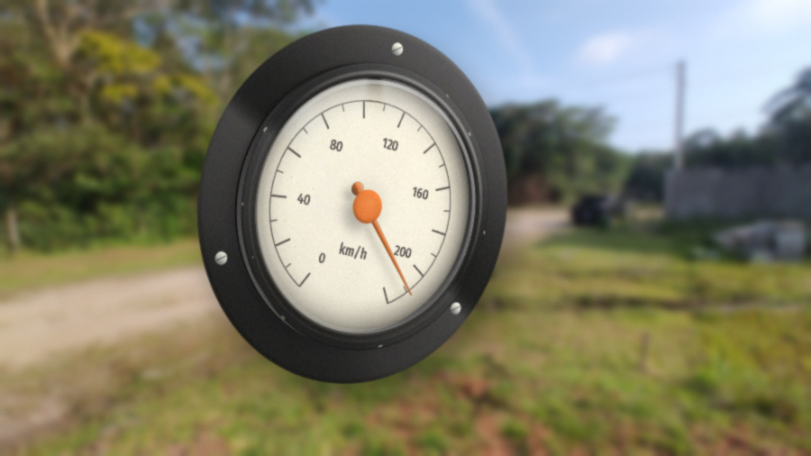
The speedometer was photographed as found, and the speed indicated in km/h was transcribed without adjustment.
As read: 210 km/h
